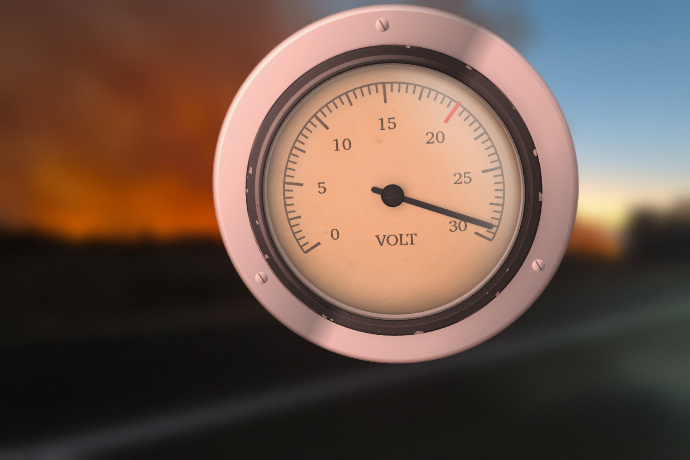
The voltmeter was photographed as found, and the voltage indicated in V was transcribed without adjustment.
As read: 29 V
